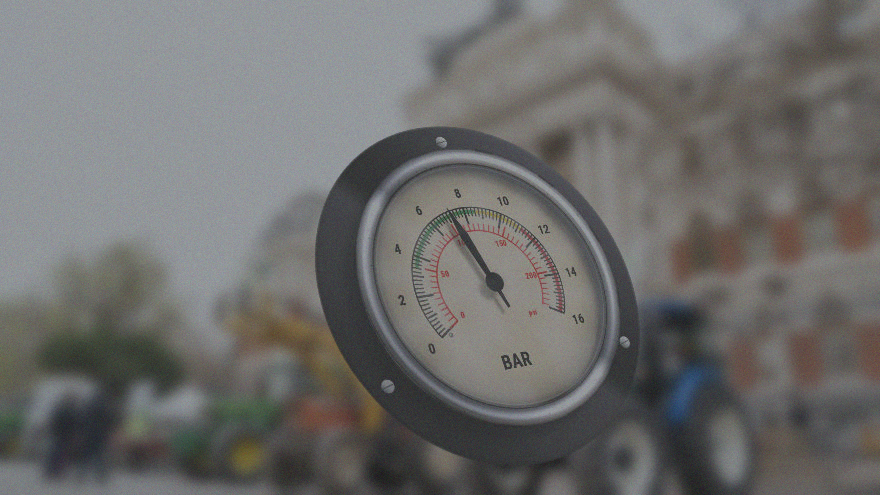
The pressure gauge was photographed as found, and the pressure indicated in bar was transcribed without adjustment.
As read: 7 bar
